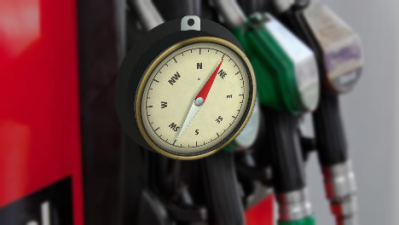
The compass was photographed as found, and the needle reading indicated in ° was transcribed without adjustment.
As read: 30 °
